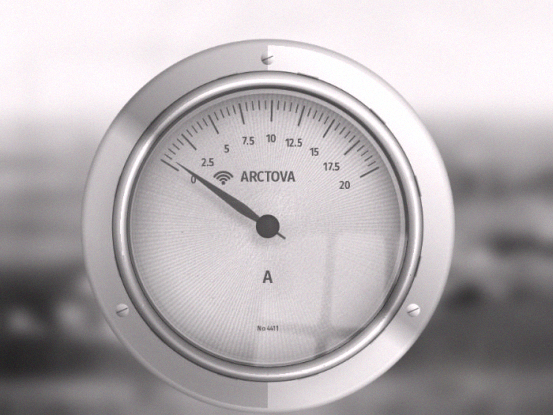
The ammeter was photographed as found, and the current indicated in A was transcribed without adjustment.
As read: 0.5 A
